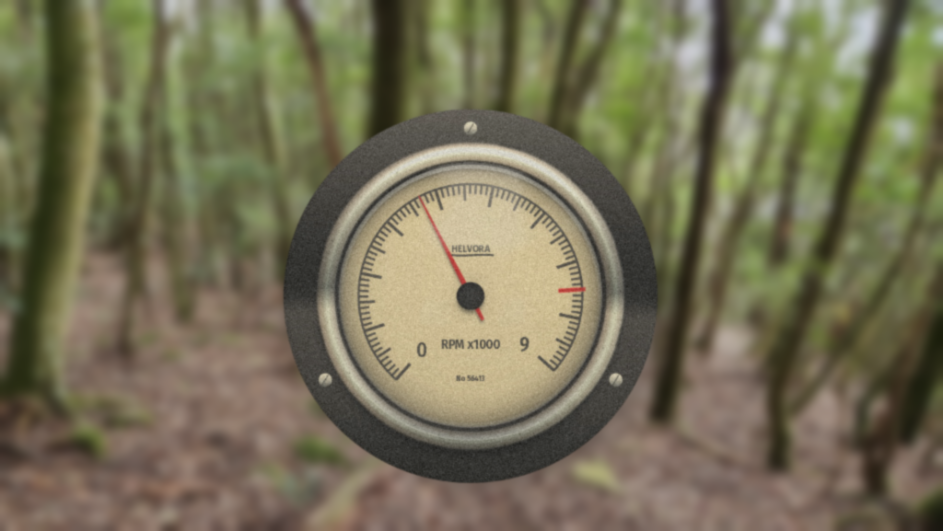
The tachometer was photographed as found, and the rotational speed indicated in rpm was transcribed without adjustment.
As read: 3700 rpm
